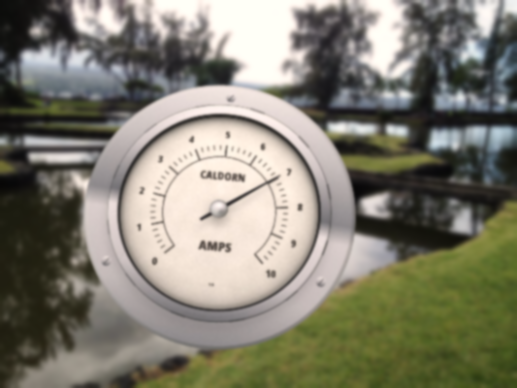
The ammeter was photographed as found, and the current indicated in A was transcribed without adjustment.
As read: 7 A
